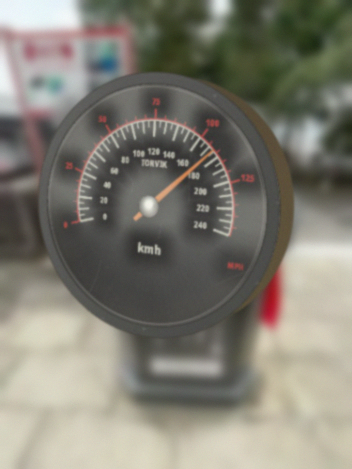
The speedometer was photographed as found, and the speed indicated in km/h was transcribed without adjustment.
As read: 175 km/h
